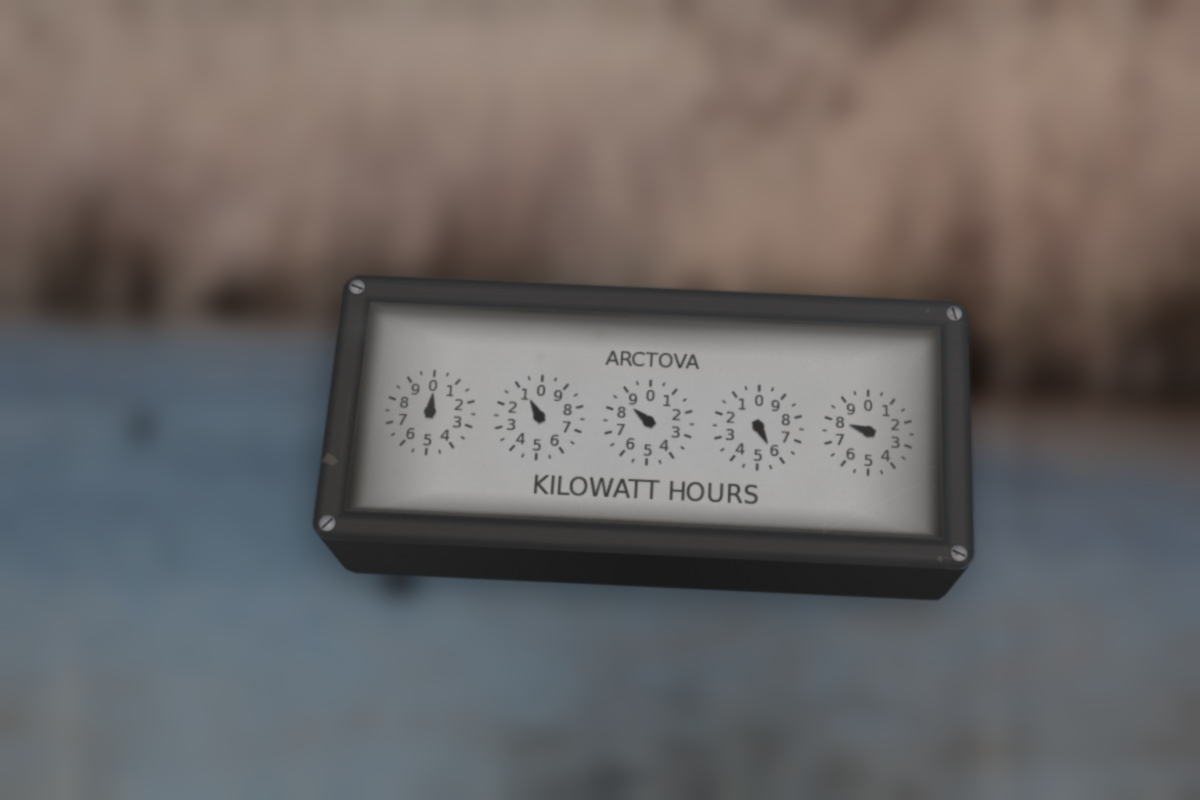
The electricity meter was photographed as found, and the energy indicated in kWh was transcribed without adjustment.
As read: 858 kWh
